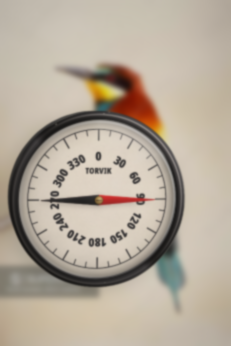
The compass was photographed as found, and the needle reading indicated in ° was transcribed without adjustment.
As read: 90 °
